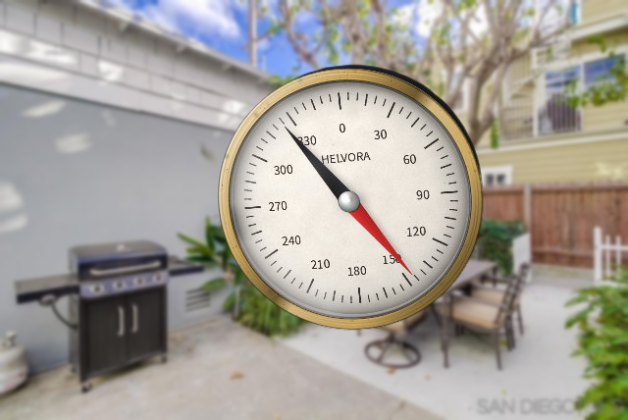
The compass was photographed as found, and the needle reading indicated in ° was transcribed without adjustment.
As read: 145 °
